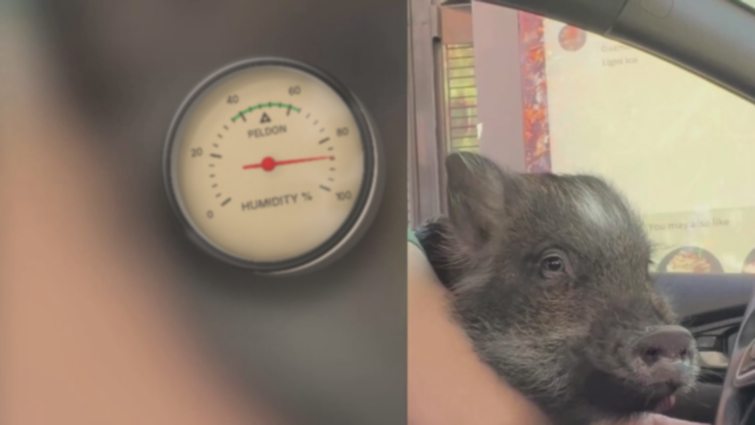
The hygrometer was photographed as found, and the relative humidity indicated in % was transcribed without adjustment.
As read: 88 %
